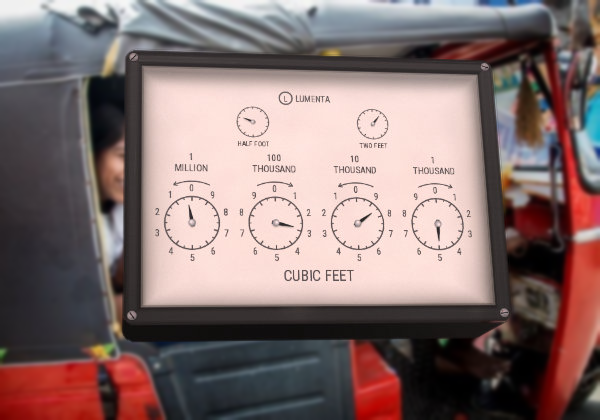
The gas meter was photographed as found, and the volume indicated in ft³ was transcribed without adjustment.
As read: 28500 ft³
